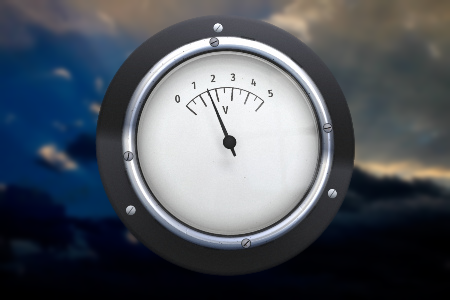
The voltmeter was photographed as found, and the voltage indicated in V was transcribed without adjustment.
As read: 1.5 V
